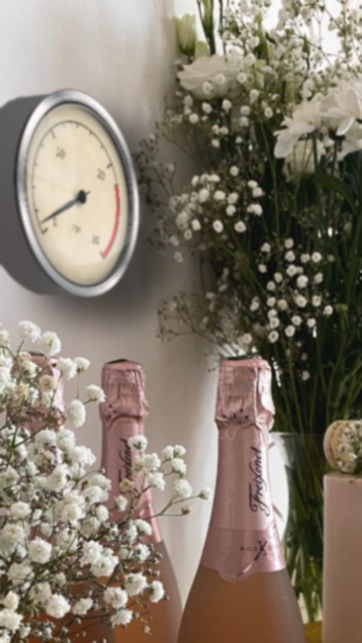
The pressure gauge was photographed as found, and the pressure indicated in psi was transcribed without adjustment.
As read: 1 psi
